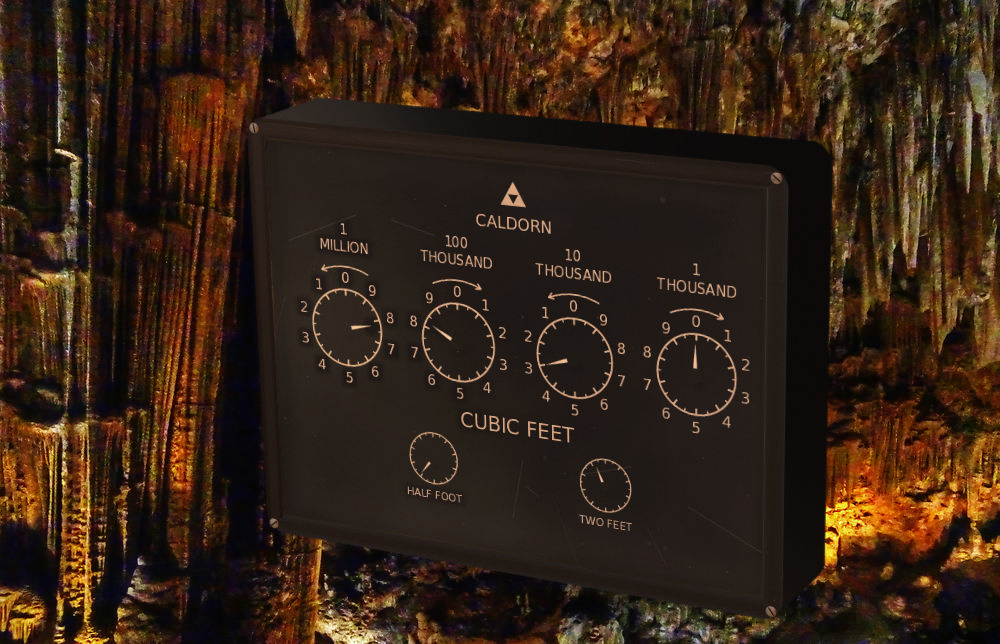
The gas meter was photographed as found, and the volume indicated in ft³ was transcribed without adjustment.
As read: 783000 ft³
